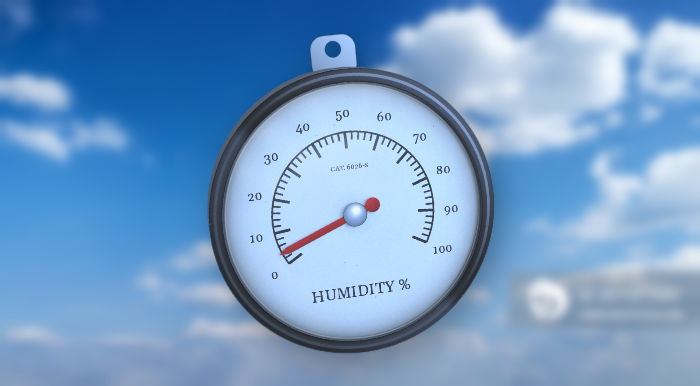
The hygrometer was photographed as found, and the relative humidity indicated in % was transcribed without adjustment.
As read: 4 %
